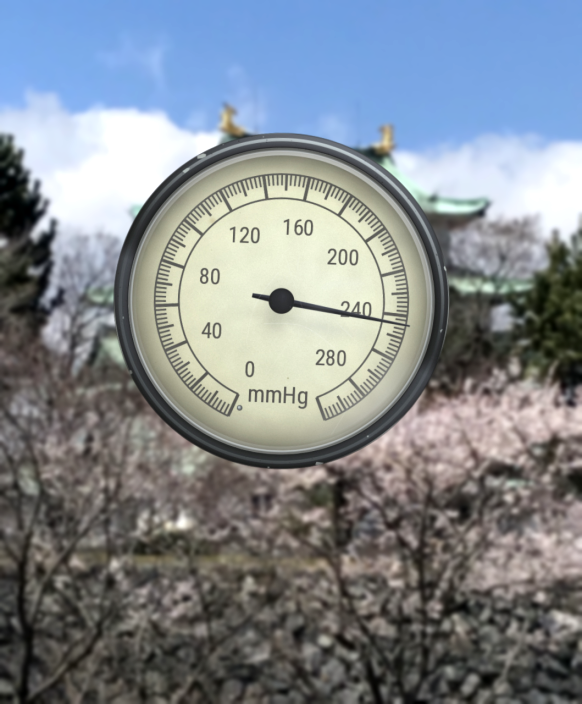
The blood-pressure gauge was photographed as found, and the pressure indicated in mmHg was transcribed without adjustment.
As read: 244 mmHg
